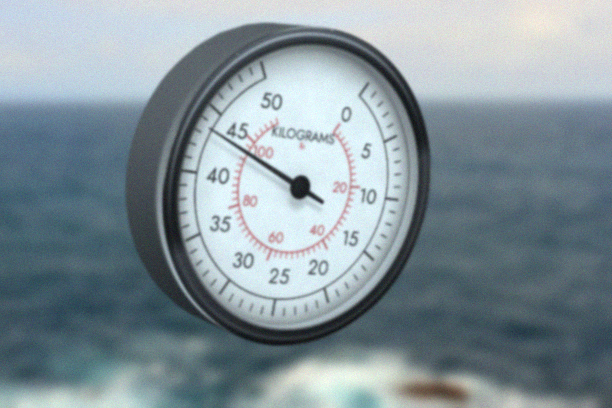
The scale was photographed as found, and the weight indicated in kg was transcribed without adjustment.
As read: 43.5 kg
